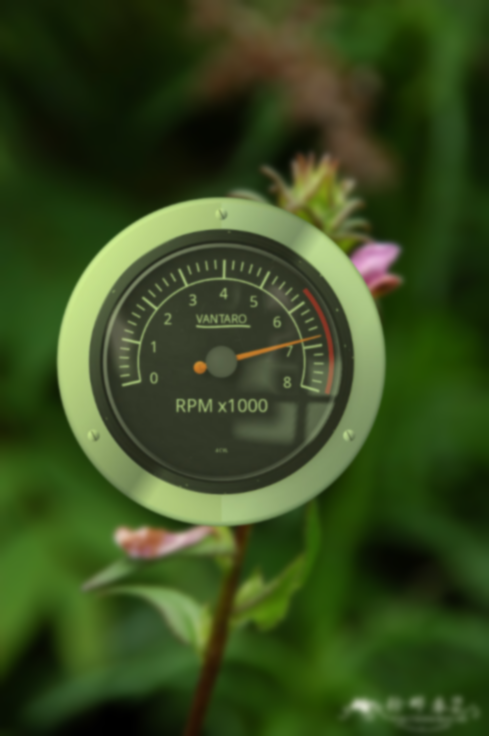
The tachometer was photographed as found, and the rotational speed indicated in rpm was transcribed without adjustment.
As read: 6800 rpm
